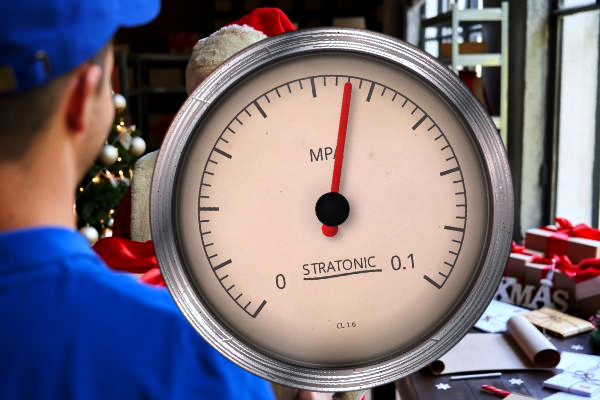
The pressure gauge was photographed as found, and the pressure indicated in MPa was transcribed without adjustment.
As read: 0.056 MPa
